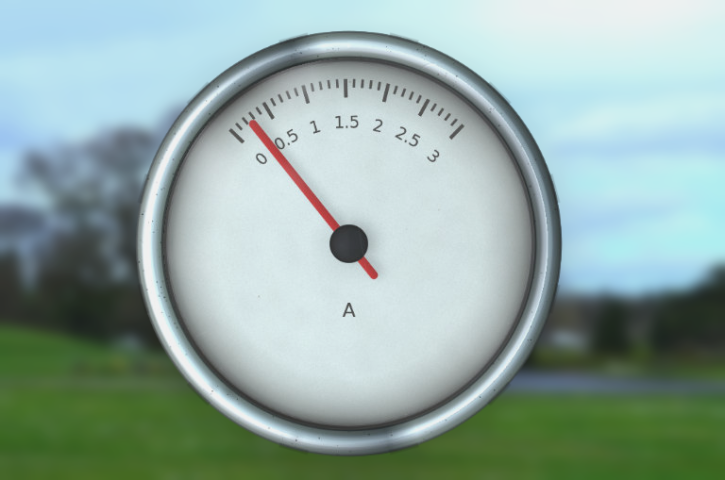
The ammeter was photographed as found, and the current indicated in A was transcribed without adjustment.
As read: 0.25 A
